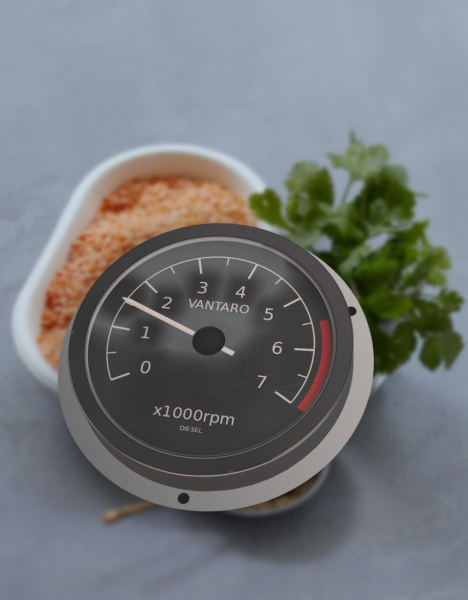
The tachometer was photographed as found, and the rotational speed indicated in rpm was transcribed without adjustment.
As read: 1500 rpm
